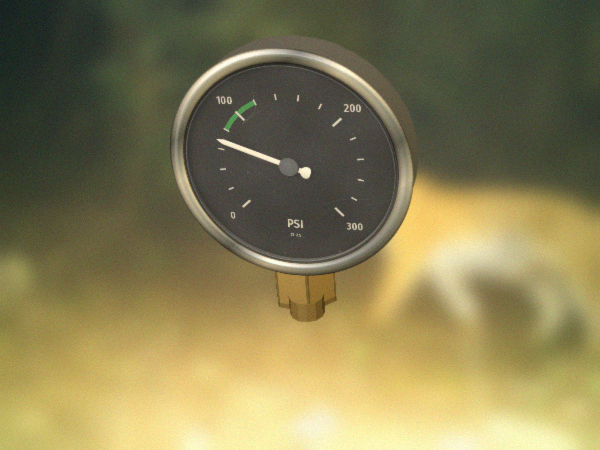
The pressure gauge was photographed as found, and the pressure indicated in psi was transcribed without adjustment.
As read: 70 psi
